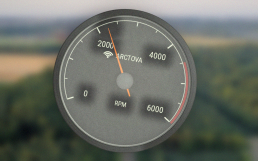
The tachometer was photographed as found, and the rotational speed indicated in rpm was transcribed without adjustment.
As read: 2250 rpm
